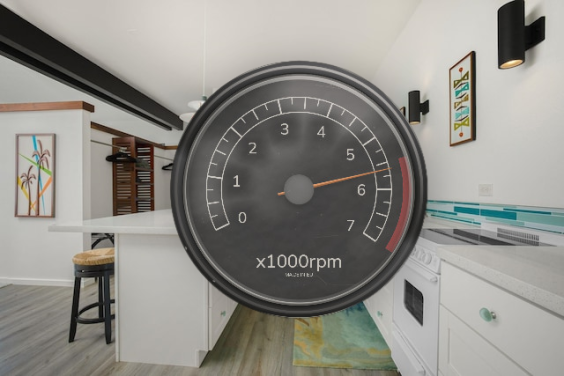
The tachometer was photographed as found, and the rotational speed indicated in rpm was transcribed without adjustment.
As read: 5625 rpm
